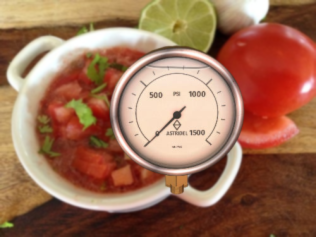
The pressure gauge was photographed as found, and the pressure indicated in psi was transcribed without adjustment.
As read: 0 psi
